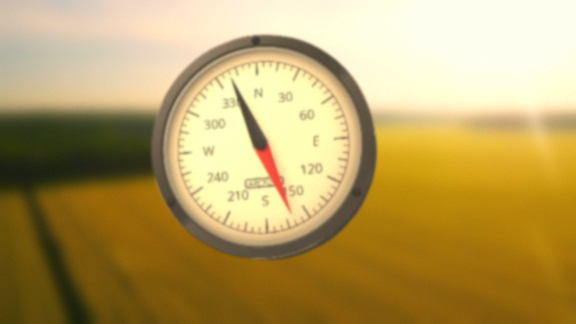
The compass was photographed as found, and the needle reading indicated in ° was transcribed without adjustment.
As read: 160 °
